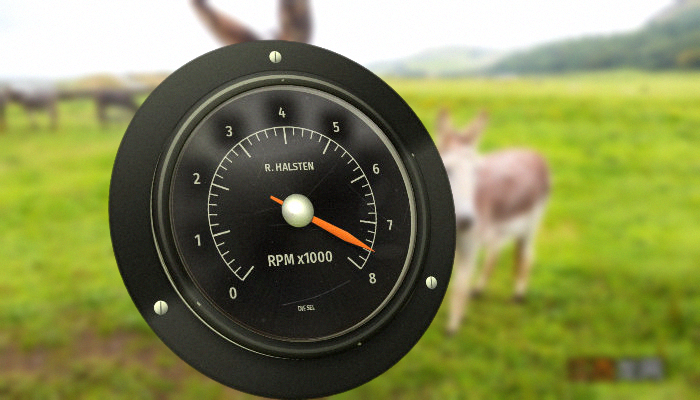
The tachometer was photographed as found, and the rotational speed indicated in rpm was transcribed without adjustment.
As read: 7600 rpm
